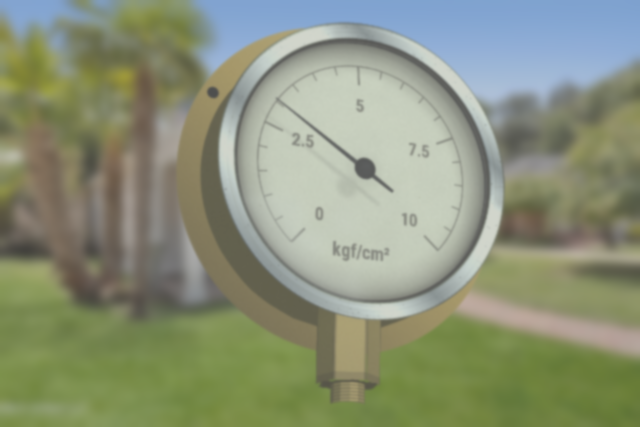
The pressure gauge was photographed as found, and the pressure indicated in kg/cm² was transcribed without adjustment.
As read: 3 kg/cm²
